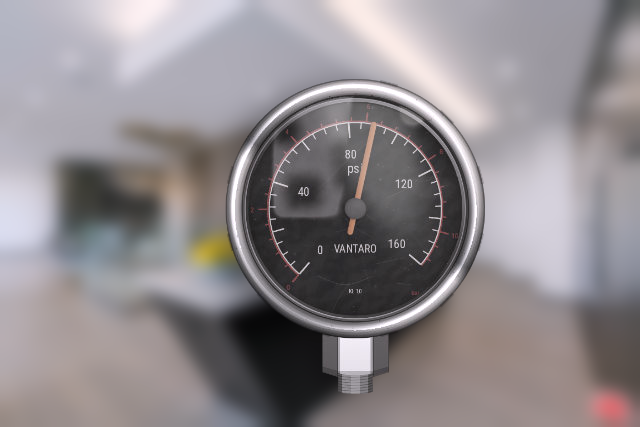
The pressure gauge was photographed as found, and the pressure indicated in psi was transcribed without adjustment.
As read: 90 psi
